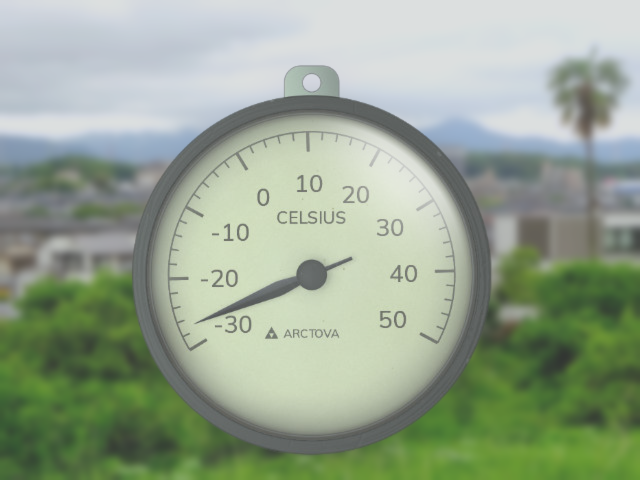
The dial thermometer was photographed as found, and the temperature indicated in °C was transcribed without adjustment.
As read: -27 °C
